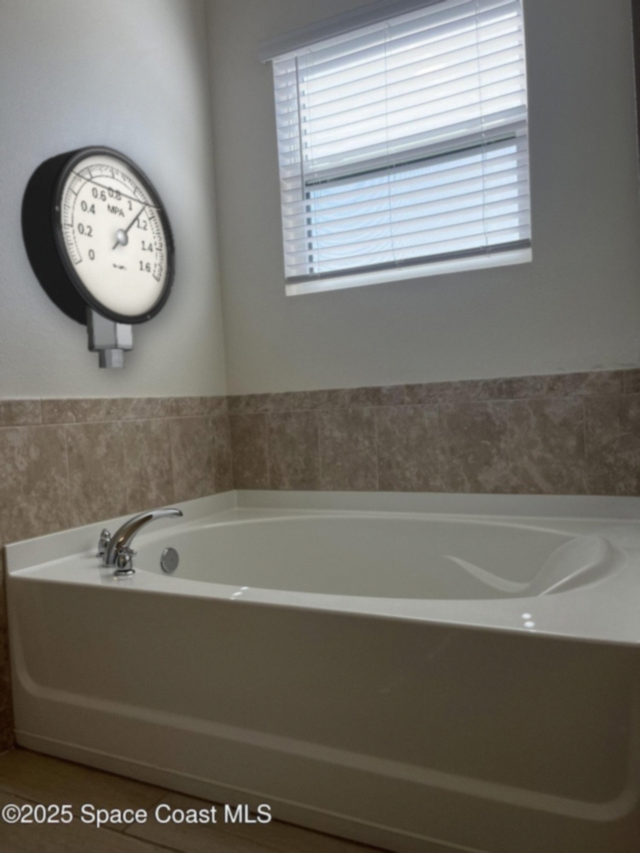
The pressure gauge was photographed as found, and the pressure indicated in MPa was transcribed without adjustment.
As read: 1.1 MPa
